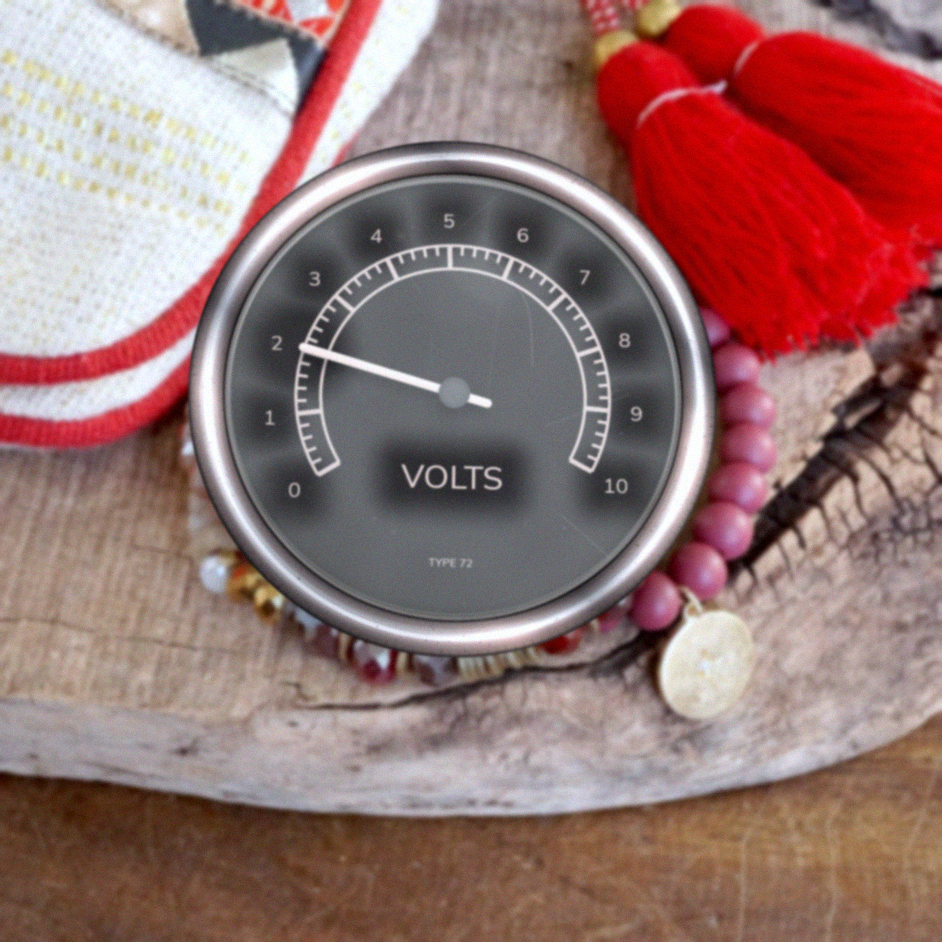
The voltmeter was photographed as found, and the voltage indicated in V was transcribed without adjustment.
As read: 2 V
